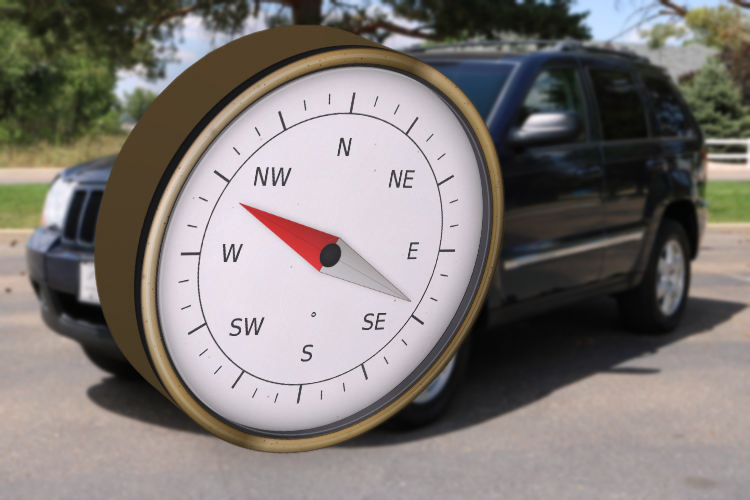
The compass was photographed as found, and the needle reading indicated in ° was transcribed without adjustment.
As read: 295 °
